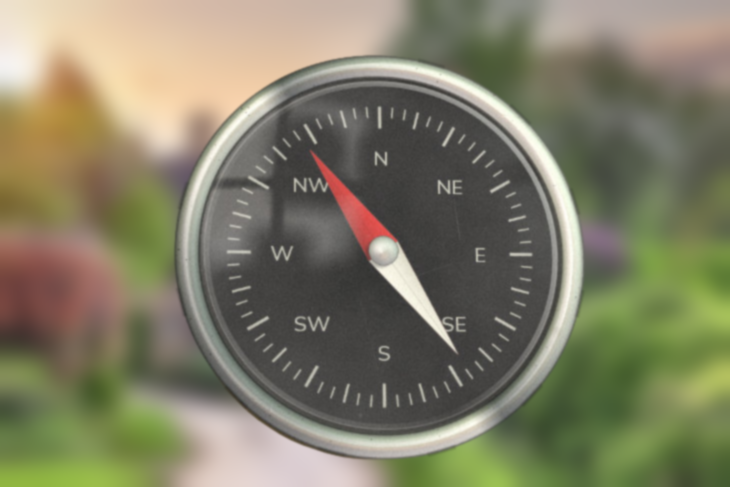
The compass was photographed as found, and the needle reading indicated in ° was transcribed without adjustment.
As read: 325 °
